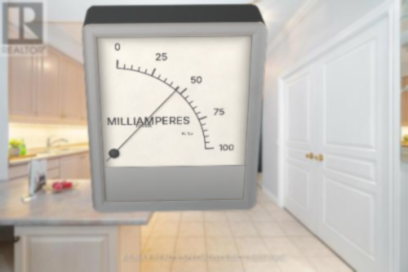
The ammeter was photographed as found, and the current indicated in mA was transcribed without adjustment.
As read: 45 mA
